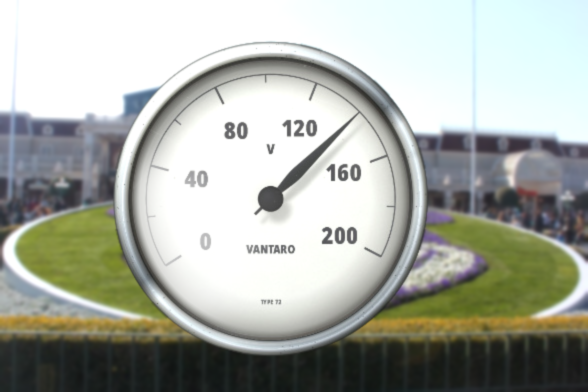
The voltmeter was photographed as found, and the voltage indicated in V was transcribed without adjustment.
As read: 140 V
